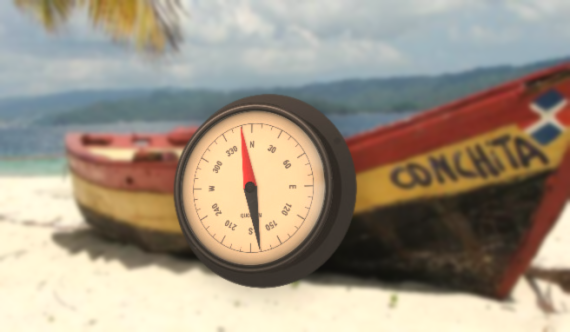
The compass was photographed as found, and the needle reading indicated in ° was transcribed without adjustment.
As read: 350 °
